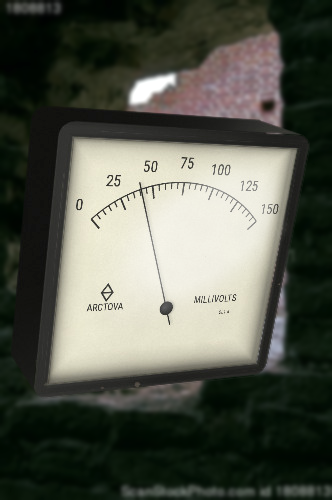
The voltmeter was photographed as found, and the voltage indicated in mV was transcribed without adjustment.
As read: 40 mV
